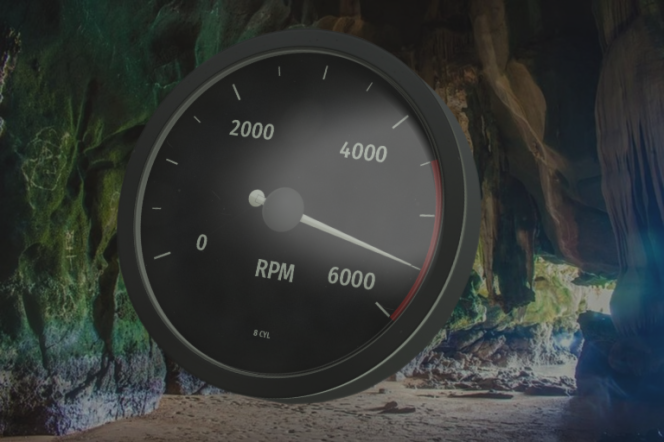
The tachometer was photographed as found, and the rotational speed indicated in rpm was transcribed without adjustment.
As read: 5500 rpm
